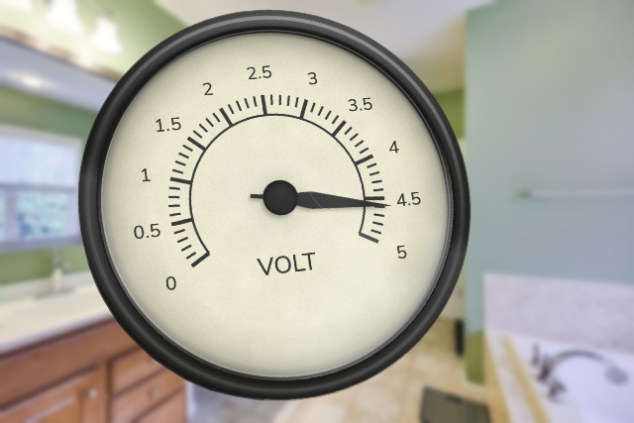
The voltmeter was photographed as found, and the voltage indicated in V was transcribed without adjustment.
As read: 4.6 V
